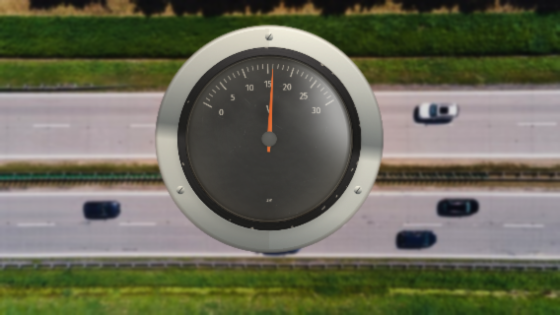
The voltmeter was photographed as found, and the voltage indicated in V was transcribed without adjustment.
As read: 16 V
